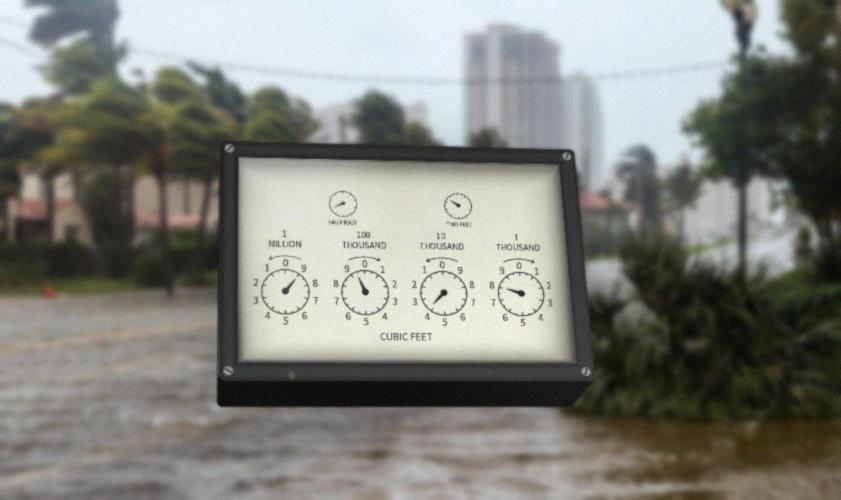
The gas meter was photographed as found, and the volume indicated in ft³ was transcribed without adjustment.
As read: 893800 ft³
